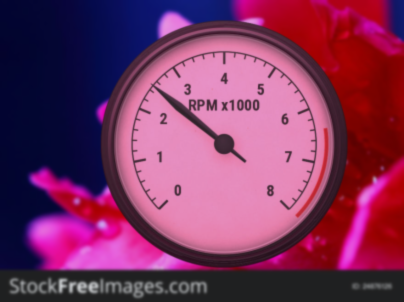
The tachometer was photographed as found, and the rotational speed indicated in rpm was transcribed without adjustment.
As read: 2500 rpm
